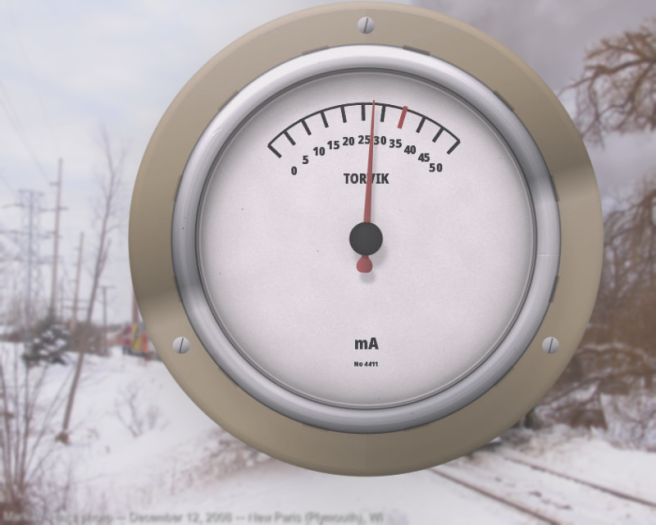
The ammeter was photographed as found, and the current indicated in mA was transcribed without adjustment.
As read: 27.5 mA
